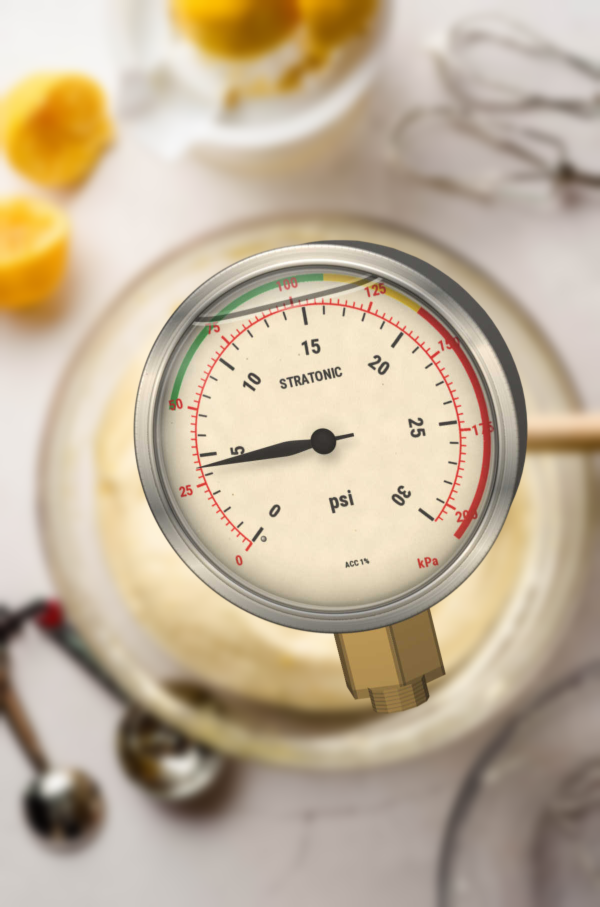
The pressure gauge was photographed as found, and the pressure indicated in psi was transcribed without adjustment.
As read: 4.5 psi
